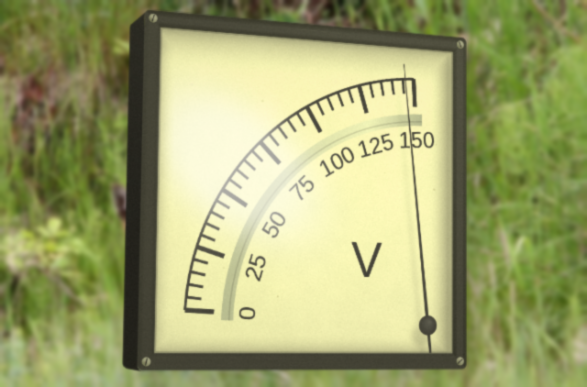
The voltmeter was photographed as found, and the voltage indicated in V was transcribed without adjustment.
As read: 145 V
